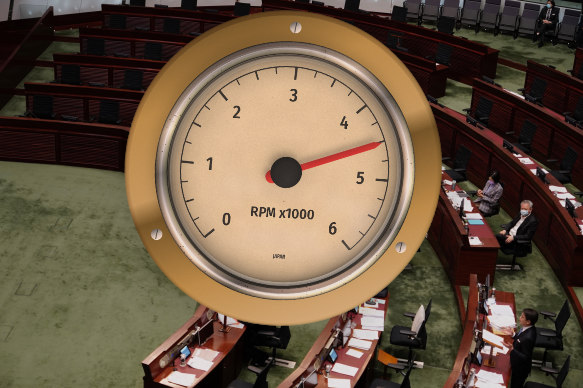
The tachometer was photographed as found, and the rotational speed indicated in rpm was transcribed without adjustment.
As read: 4500 rpm
